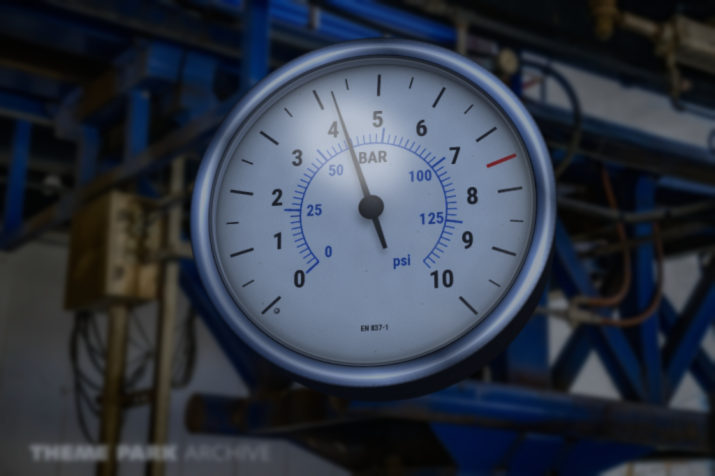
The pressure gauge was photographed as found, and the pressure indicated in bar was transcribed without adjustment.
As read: 4.25 bar
